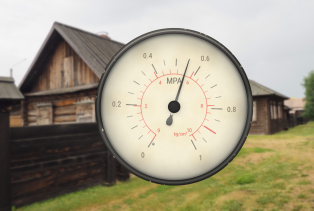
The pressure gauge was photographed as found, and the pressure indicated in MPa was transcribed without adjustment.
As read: 0.55 MPa
